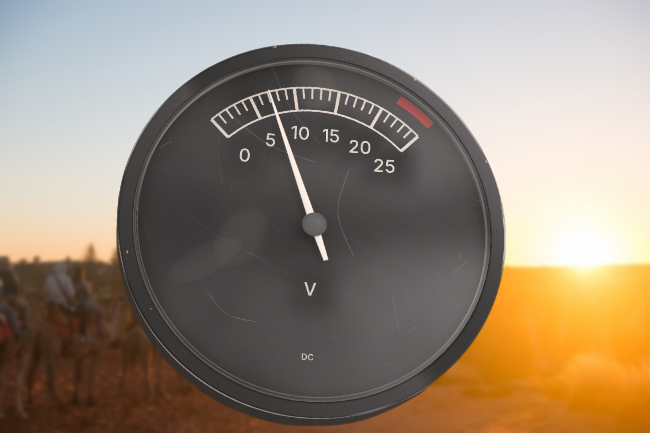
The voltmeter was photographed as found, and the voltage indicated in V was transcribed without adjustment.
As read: 7 V
